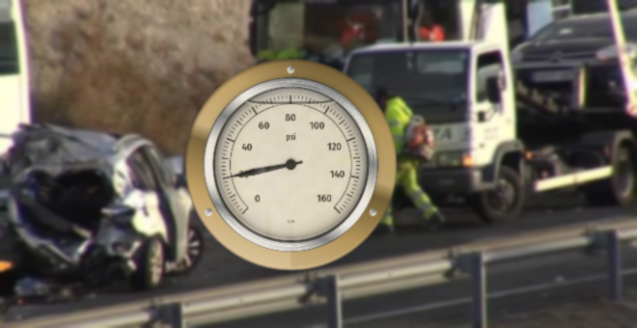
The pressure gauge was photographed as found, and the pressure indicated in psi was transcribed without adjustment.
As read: 20 psi
